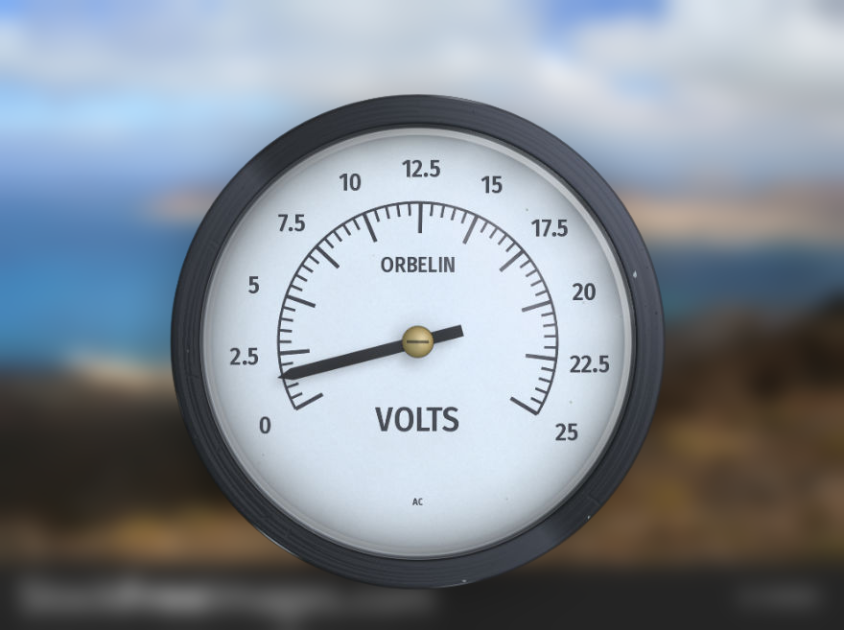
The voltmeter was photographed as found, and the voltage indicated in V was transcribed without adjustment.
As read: 1.5 V
